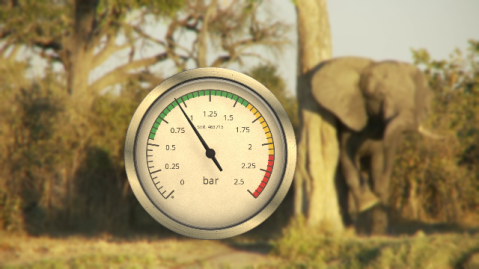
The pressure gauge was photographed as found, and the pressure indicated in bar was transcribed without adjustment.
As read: 0.95 bar
